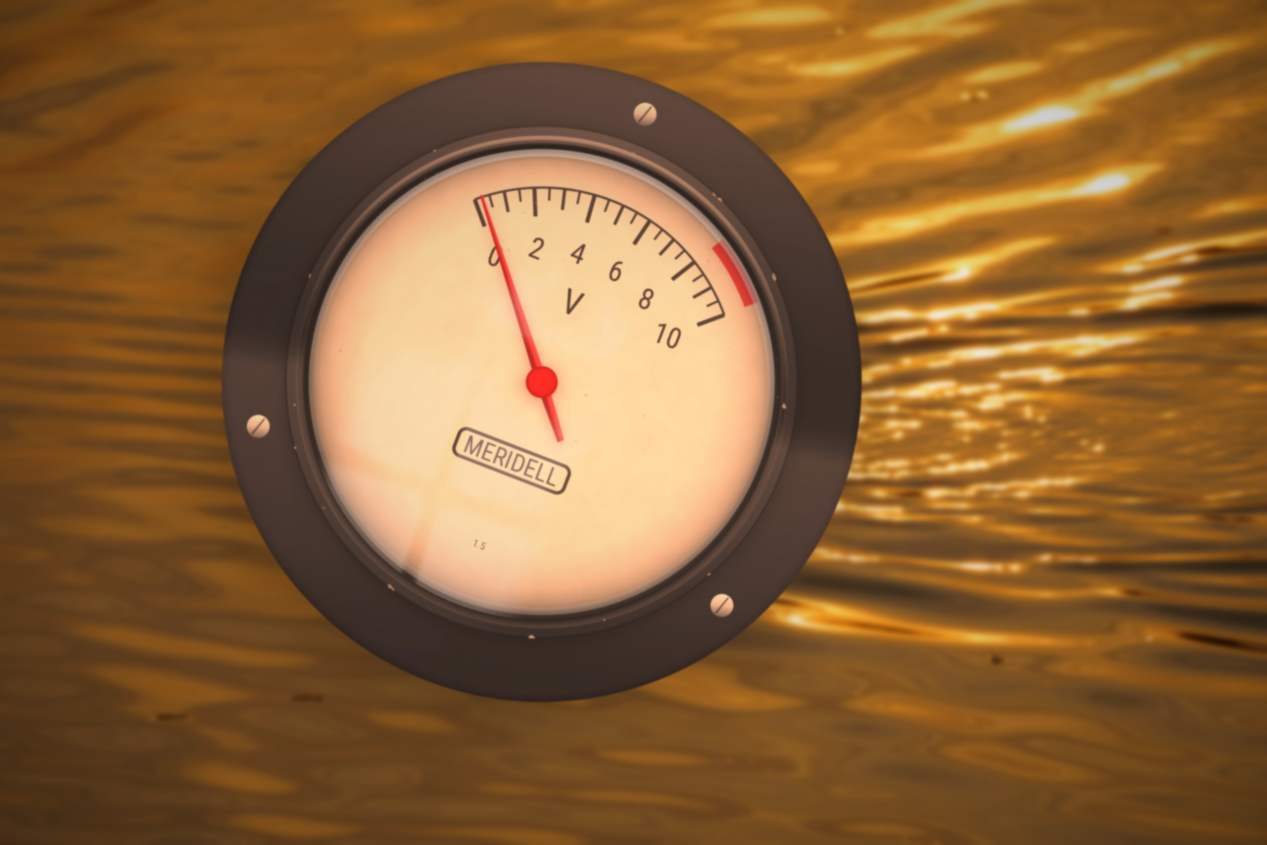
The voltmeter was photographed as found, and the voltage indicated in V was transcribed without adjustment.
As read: 0.25 V
